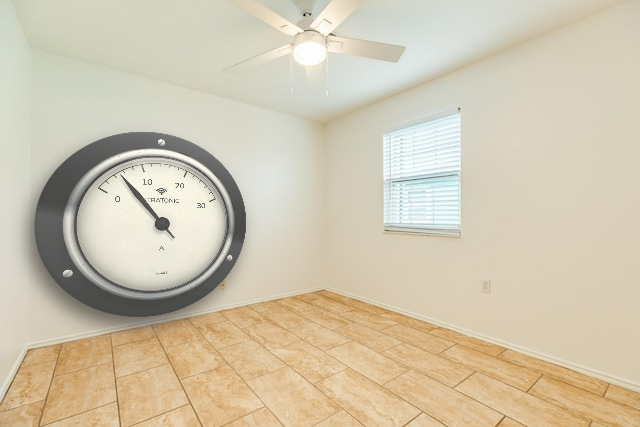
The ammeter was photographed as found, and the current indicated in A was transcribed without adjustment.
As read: 5 A
